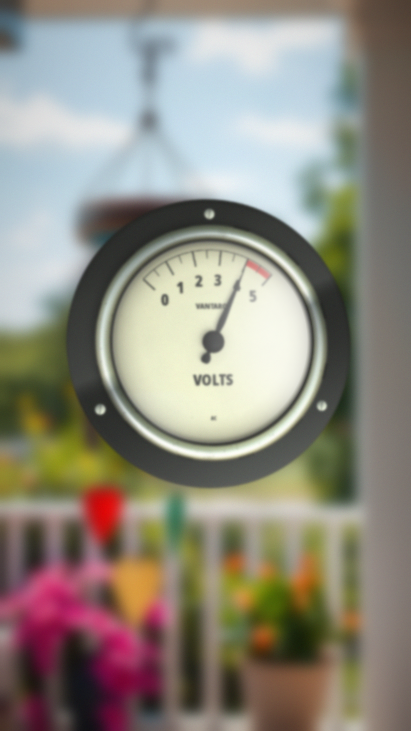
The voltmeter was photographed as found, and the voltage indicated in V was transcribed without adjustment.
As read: 4 V
